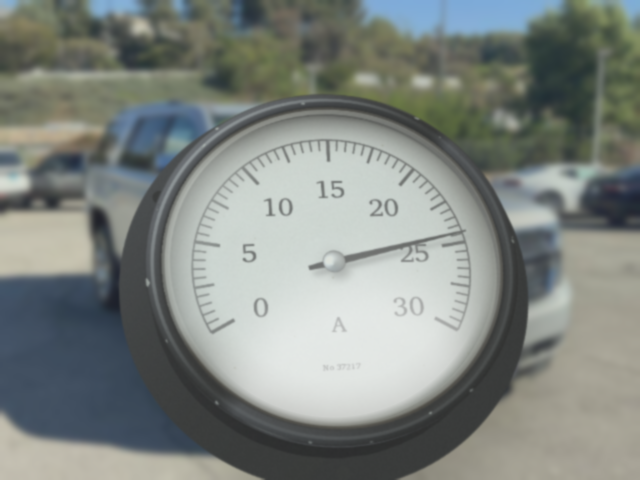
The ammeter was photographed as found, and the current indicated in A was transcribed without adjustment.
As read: 24.5 A
